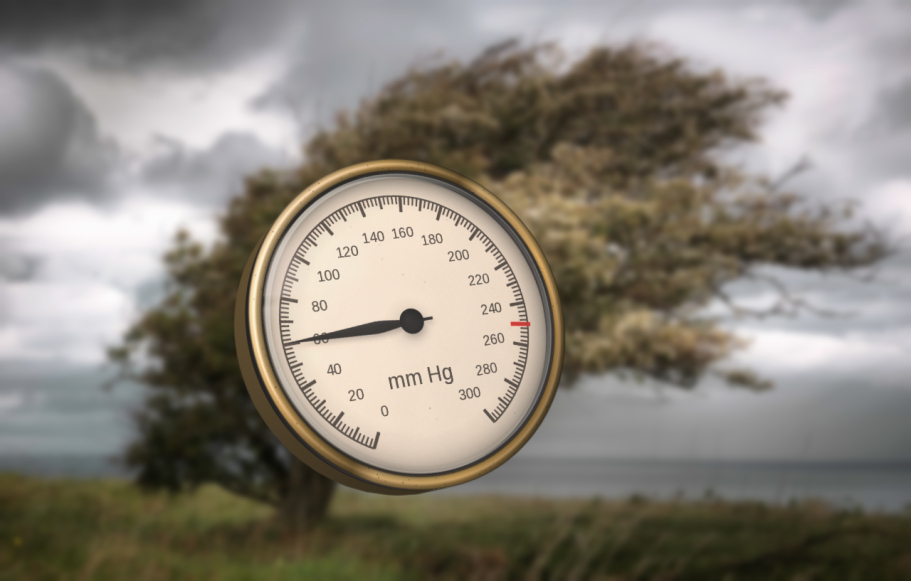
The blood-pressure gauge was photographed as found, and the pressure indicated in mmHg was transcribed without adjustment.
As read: 60 mmHg
